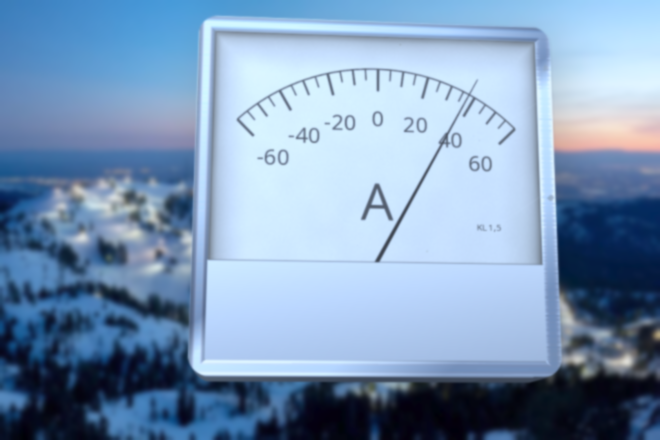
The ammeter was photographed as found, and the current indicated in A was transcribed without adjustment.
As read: 37.5 A
